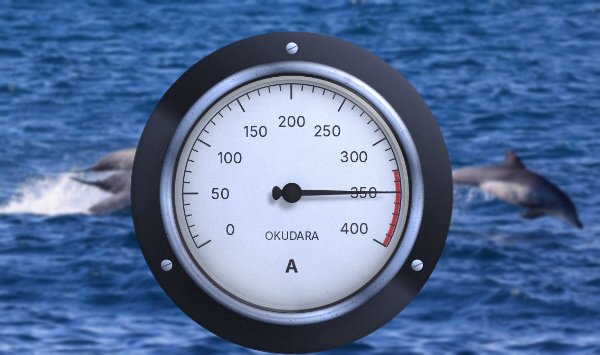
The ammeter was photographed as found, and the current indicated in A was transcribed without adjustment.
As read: 350 A
